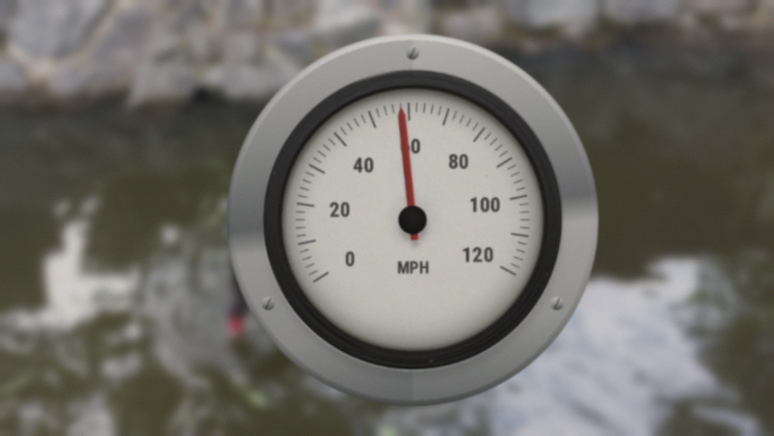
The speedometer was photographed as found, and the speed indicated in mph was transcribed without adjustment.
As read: 58 mph
